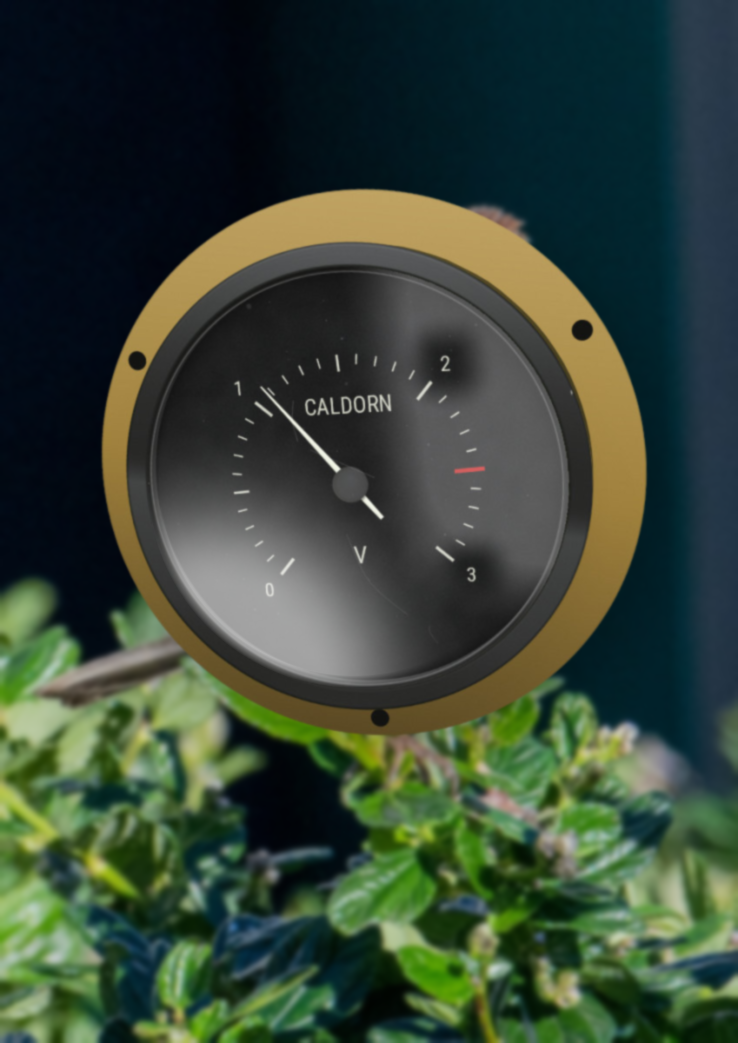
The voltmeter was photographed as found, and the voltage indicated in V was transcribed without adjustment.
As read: 1.1 V
